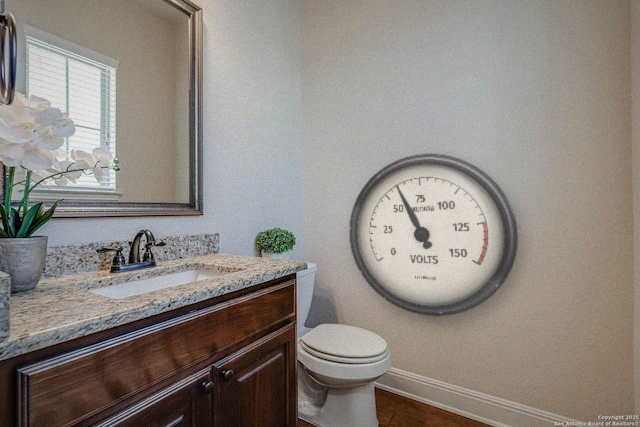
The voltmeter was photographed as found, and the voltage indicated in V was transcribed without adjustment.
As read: 60 V
